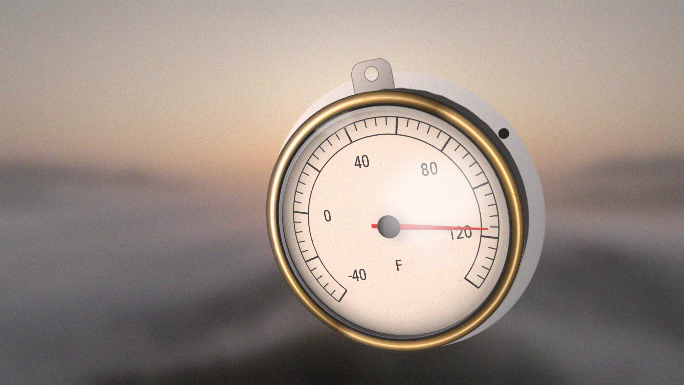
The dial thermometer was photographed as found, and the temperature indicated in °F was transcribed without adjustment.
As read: 116 °F
